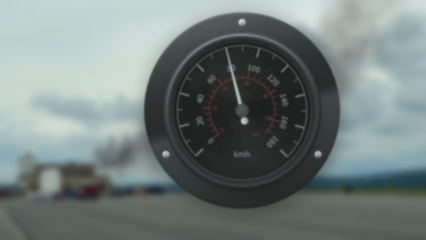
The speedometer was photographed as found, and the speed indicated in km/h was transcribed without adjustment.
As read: 80 km/h
